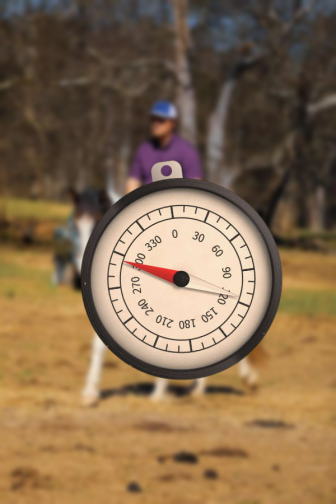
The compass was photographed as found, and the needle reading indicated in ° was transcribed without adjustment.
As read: 295 °
